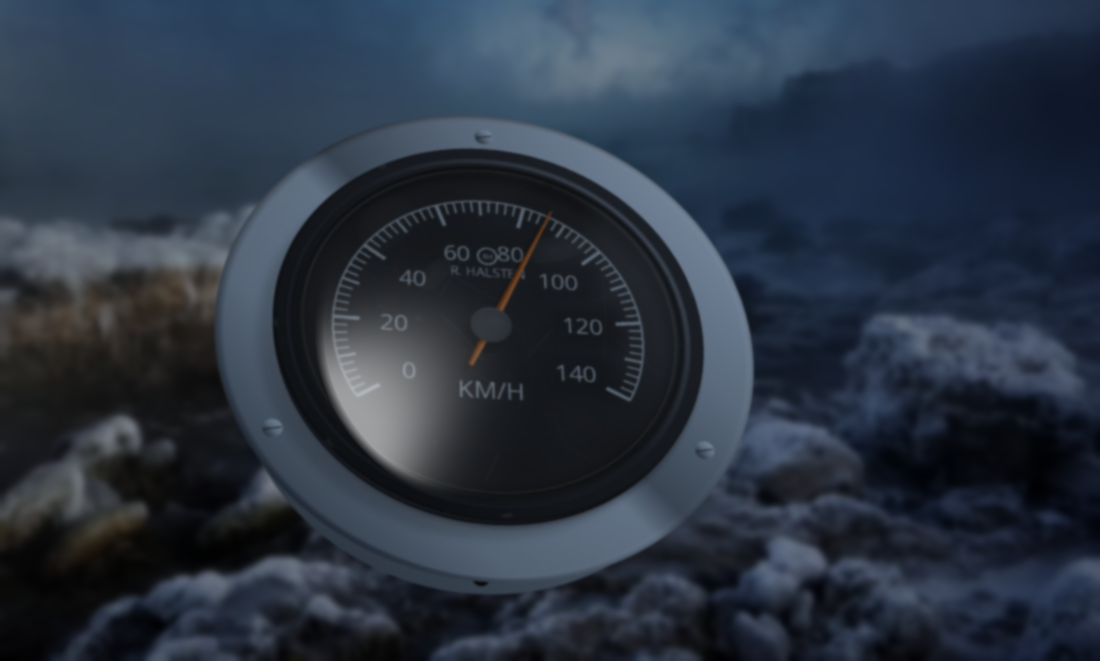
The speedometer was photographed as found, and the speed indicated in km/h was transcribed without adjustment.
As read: 86 km/h
